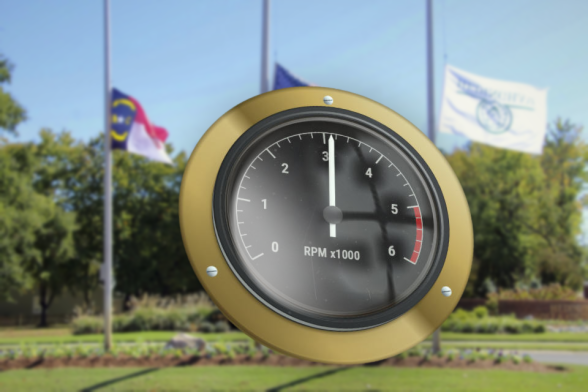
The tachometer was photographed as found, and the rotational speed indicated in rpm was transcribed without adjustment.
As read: 3100 rpm
